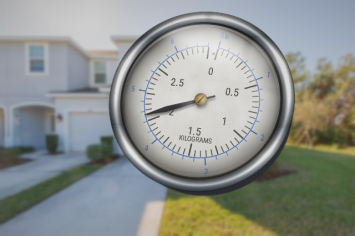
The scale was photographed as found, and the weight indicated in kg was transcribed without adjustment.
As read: 2.05 kg
